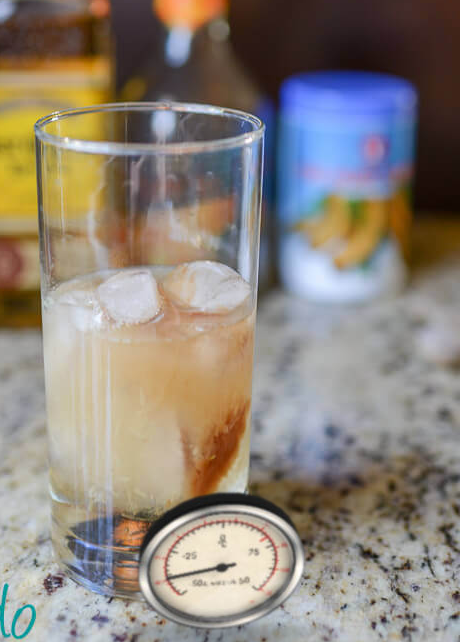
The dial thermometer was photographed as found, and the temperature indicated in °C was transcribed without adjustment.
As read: -37.5 °C
